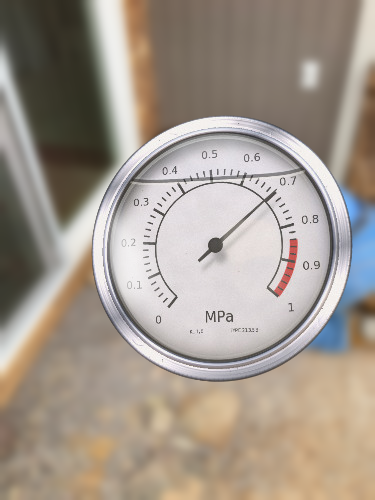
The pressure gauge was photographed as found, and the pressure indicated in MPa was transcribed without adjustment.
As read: 0.7 MPa
